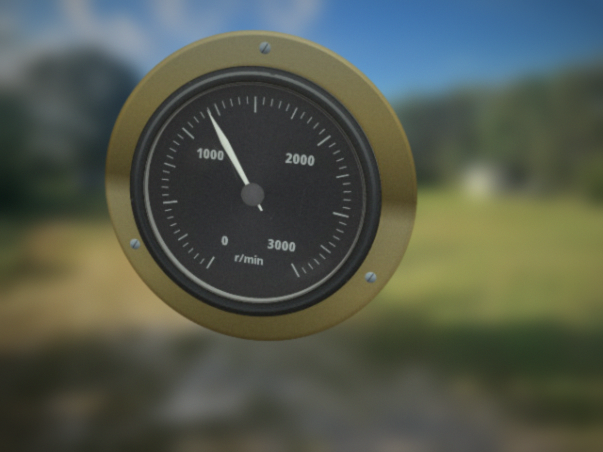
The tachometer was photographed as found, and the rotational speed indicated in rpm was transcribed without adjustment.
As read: 1200 rpm
